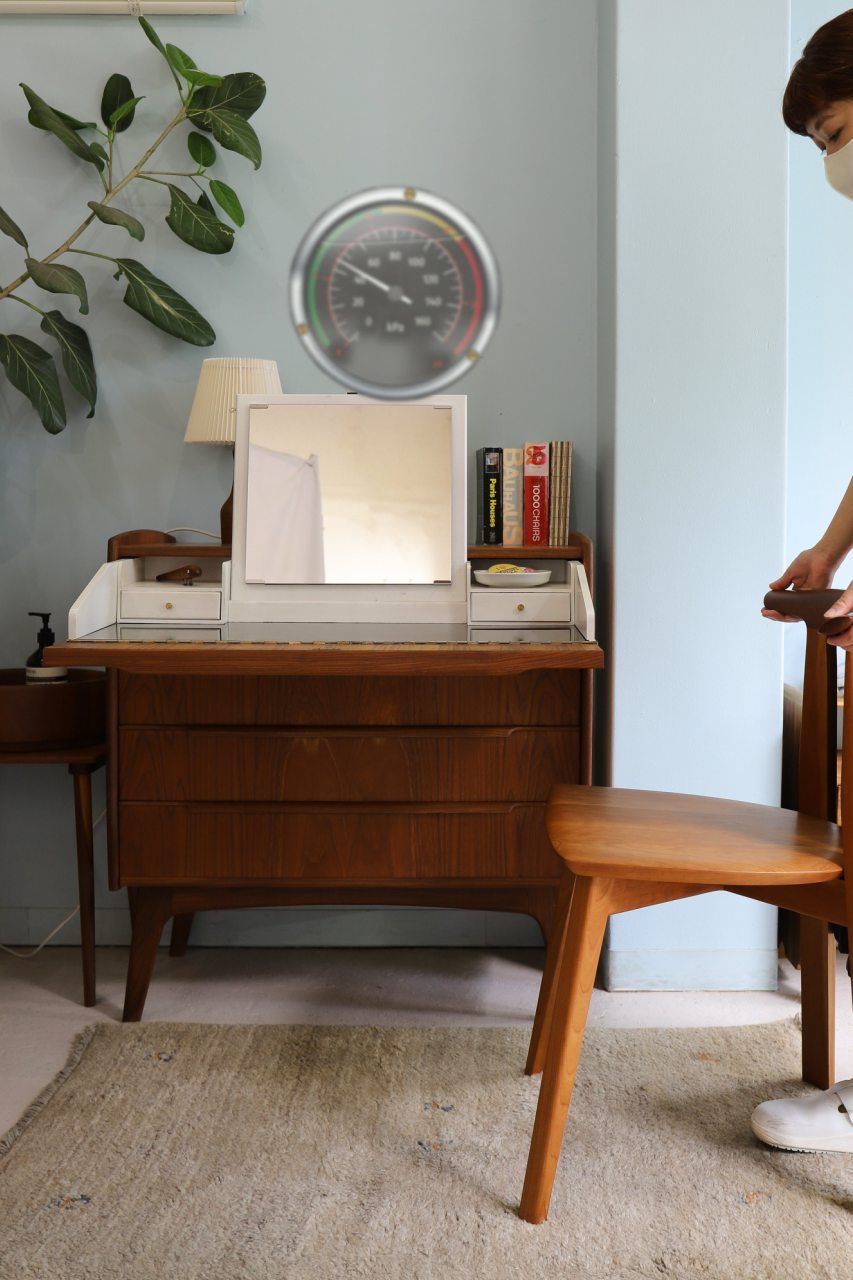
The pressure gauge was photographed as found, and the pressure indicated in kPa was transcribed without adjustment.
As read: 45 kPa
